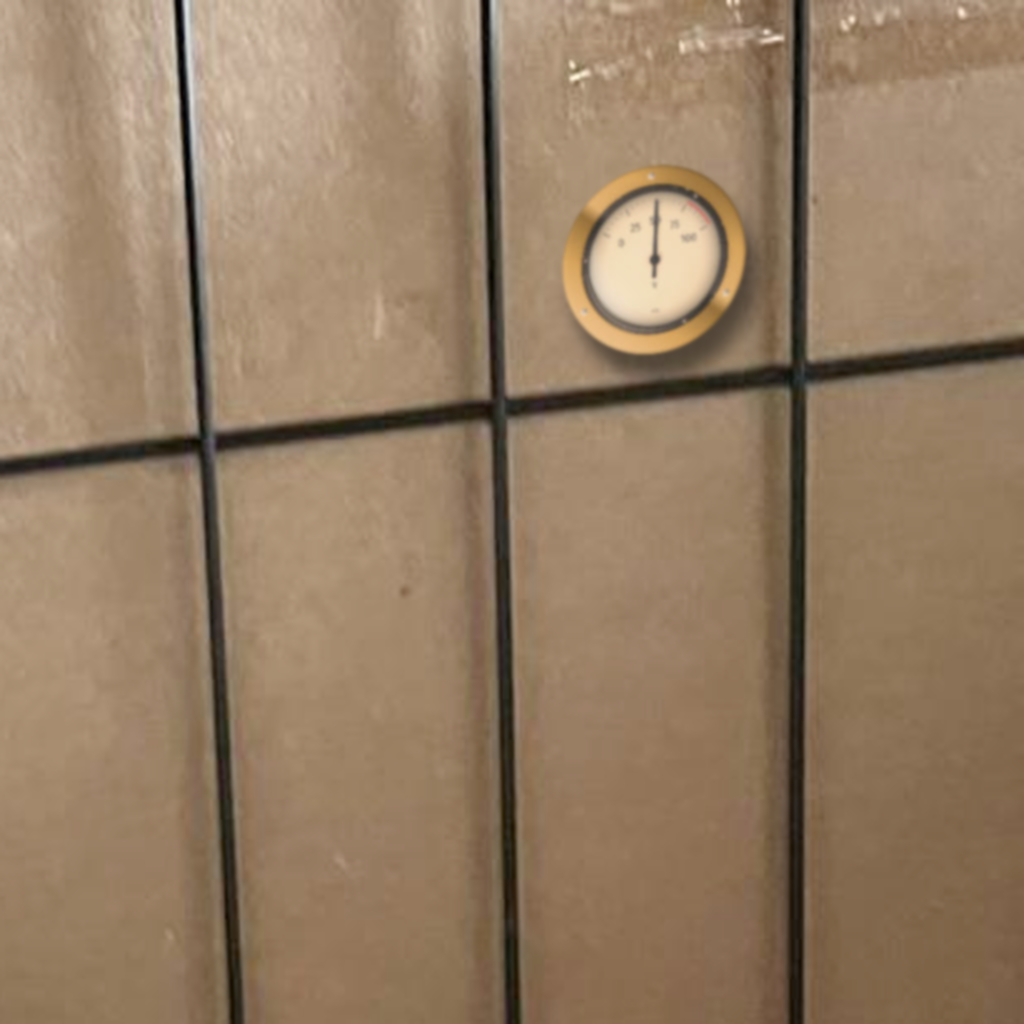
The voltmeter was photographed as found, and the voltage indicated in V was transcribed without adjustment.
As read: 50 V
